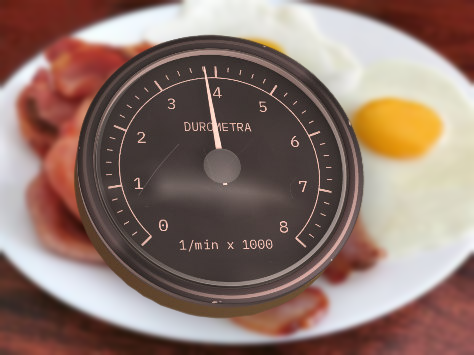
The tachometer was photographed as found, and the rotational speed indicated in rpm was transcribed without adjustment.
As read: 3800 rpm
